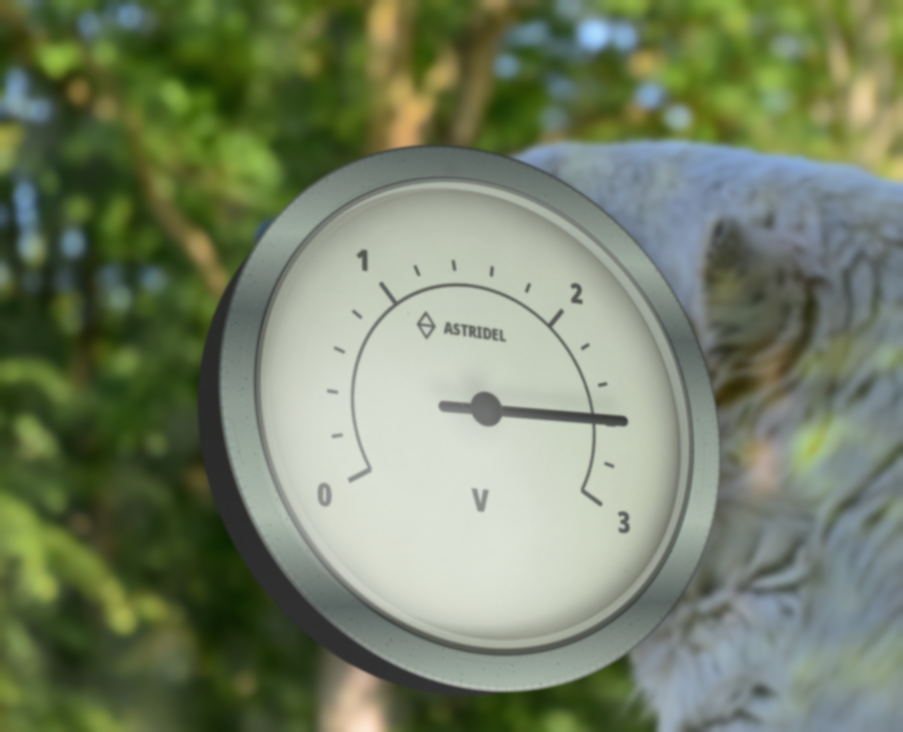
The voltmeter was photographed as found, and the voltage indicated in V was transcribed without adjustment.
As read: 2.6 V
